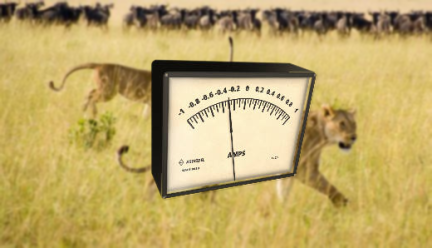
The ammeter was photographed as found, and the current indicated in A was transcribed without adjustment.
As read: -0.3 A
